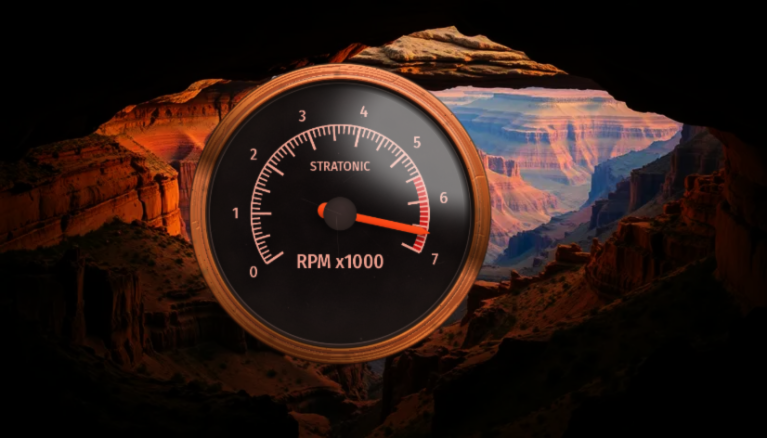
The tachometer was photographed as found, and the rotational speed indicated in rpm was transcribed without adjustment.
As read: 6600 rpm
